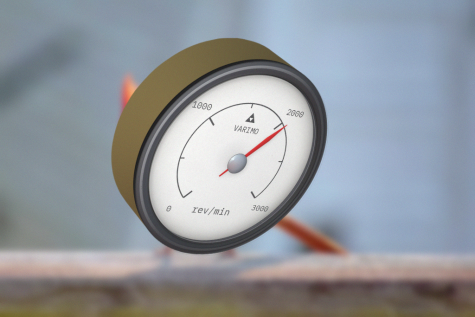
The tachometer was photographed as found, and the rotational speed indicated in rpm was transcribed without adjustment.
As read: 2000 rpm
